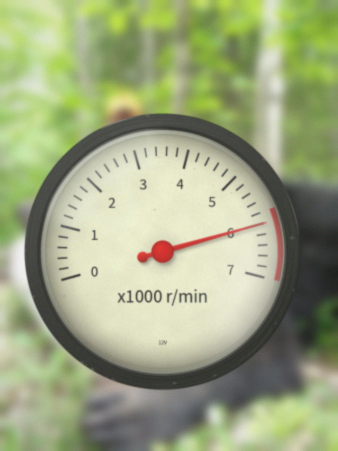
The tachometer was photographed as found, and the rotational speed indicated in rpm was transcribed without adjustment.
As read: 6000 rpm
